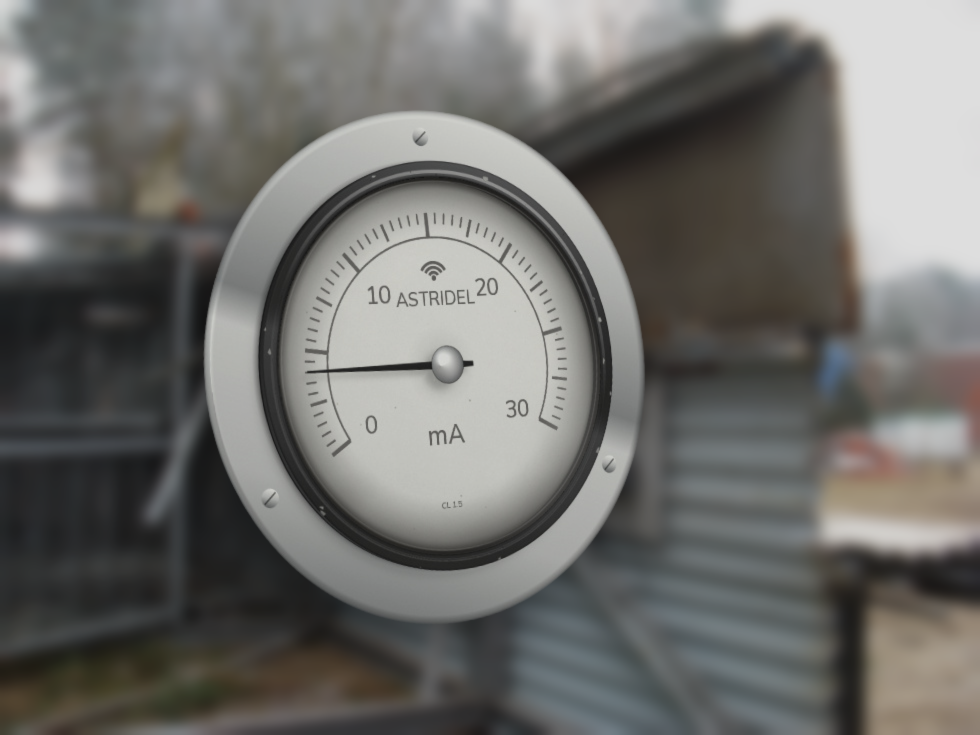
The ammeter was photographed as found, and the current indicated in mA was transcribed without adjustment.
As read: 4 mA
